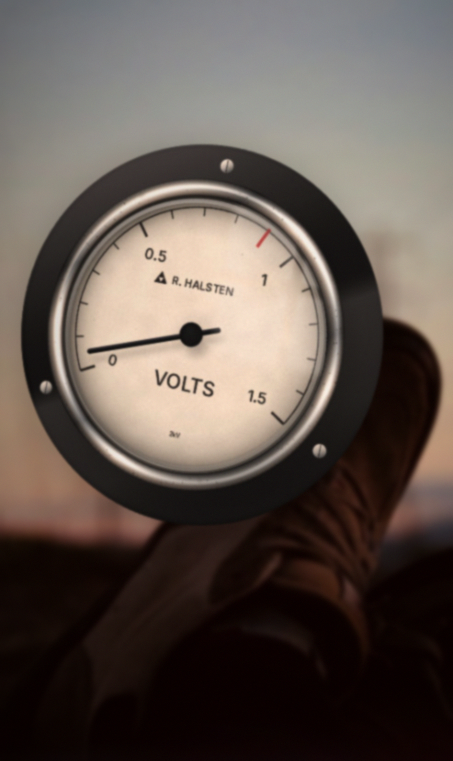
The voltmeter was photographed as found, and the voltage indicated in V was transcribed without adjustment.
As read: 0.05 V
